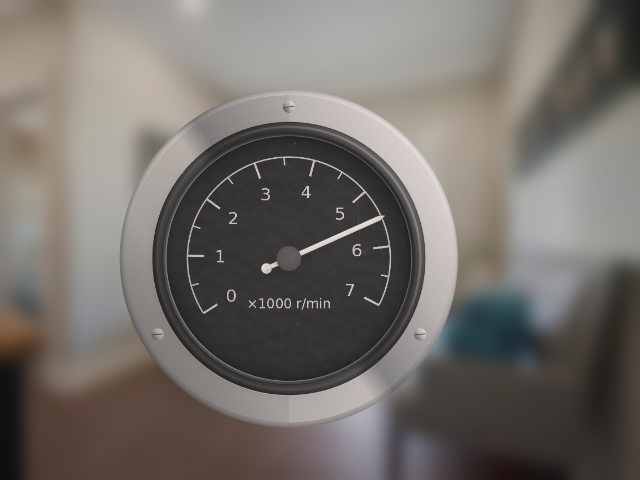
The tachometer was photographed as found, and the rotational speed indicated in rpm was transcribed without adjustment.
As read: 5500 rpm
